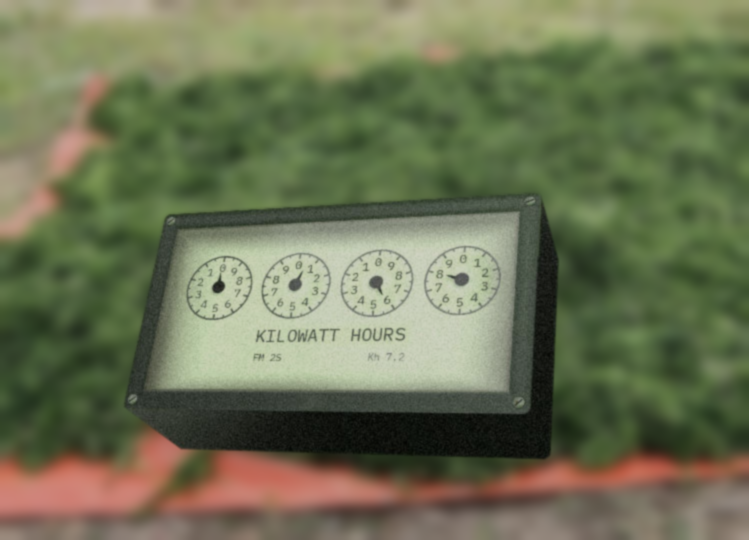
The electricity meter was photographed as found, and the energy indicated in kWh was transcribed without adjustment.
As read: 58 kWh
